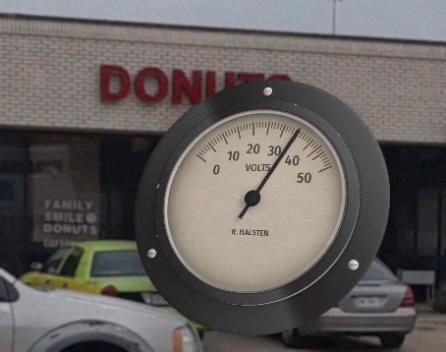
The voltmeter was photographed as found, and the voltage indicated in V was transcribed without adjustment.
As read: 35 V
